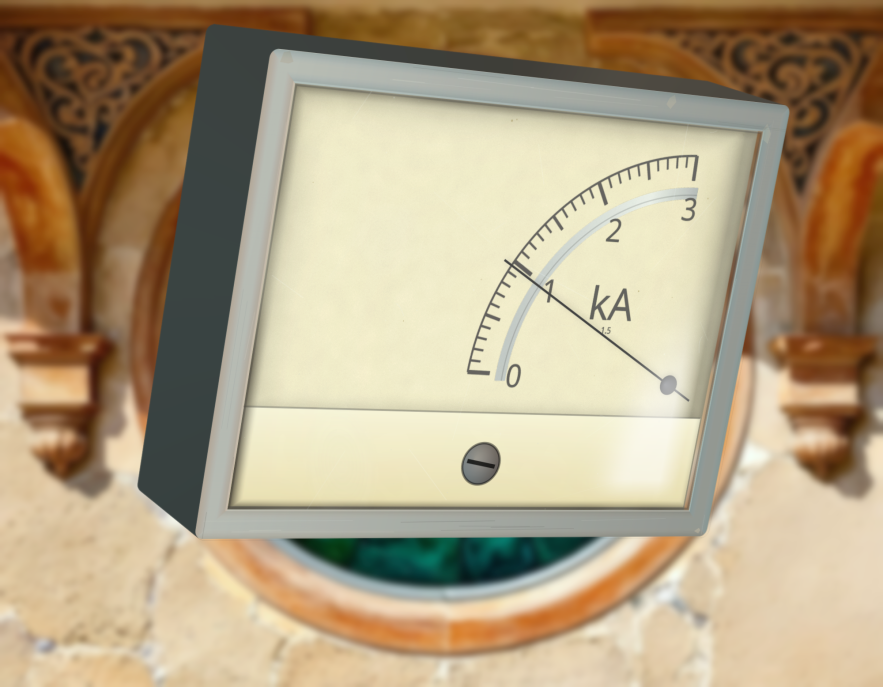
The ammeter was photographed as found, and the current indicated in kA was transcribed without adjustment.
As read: 0.95 kA
